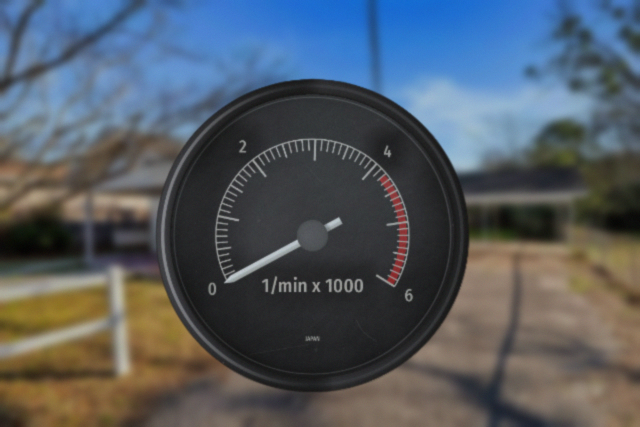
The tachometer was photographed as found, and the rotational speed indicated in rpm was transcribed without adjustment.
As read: 0 rpm
